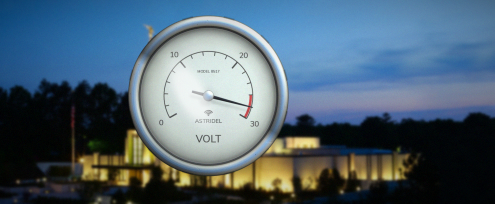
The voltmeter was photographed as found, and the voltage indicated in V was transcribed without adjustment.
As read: 28 V
